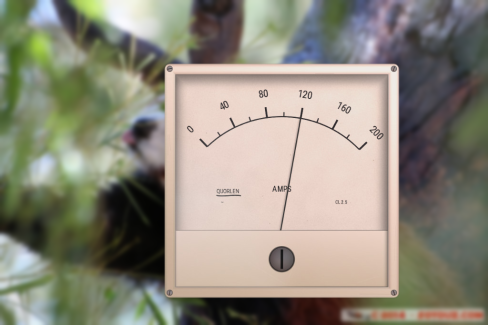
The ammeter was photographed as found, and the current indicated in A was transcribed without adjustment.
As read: 120 A
